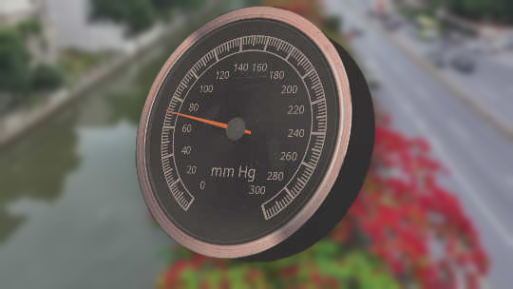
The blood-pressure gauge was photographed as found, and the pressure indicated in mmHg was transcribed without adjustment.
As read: 70 mmHg
